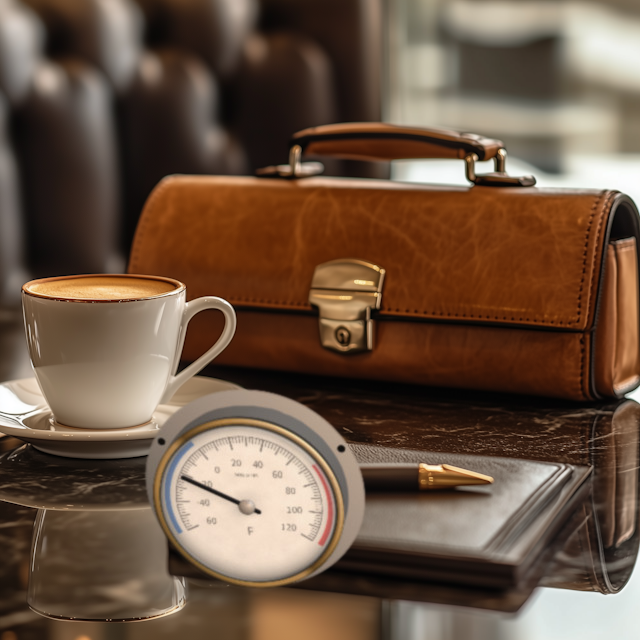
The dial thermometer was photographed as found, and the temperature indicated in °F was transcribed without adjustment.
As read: -20 °F
